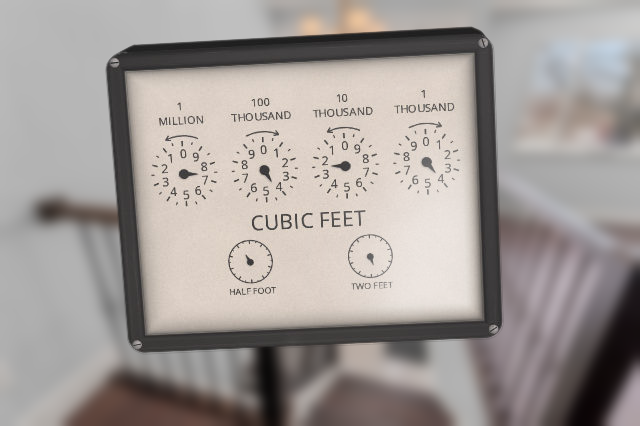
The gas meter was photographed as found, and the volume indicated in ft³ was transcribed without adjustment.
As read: 742400 ft³
